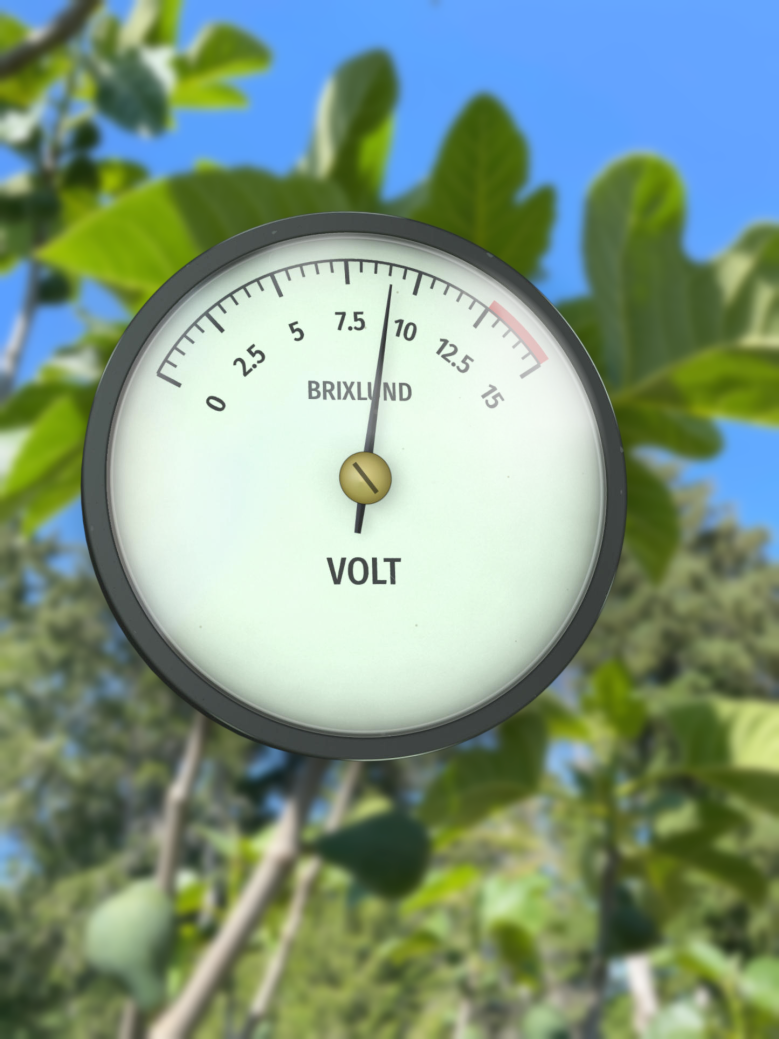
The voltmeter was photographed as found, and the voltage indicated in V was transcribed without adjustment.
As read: 9 V
